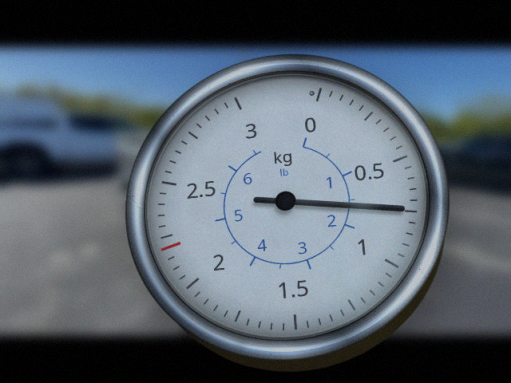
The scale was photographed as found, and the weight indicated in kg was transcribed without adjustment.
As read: 0.75 kg
